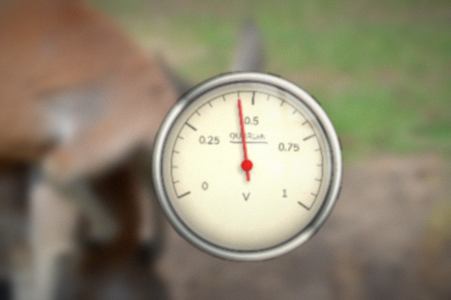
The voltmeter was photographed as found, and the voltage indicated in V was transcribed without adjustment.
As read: 0.45 V
